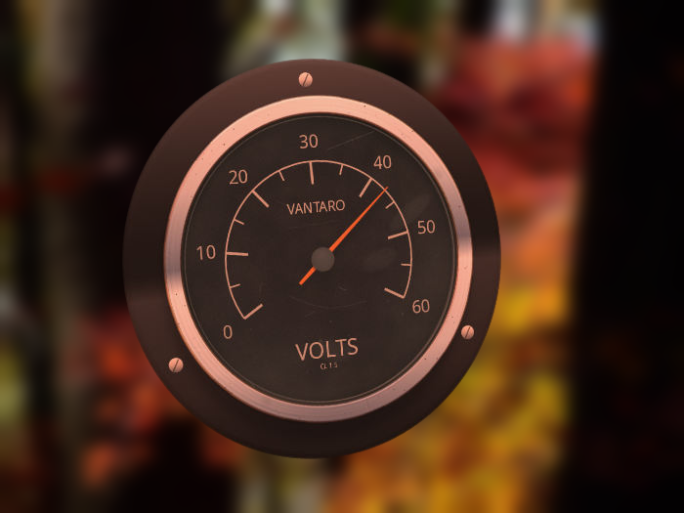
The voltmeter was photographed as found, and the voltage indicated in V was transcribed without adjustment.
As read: 42.5 V
